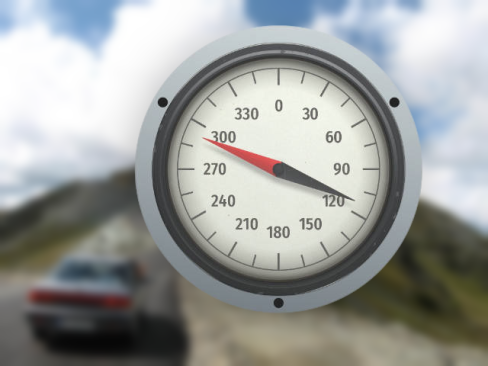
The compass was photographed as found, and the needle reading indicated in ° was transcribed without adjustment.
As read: 292.5 °
